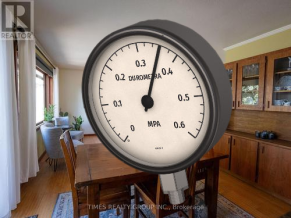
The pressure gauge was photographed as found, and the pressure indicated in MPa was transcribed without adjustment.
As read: 0.36 MPa
